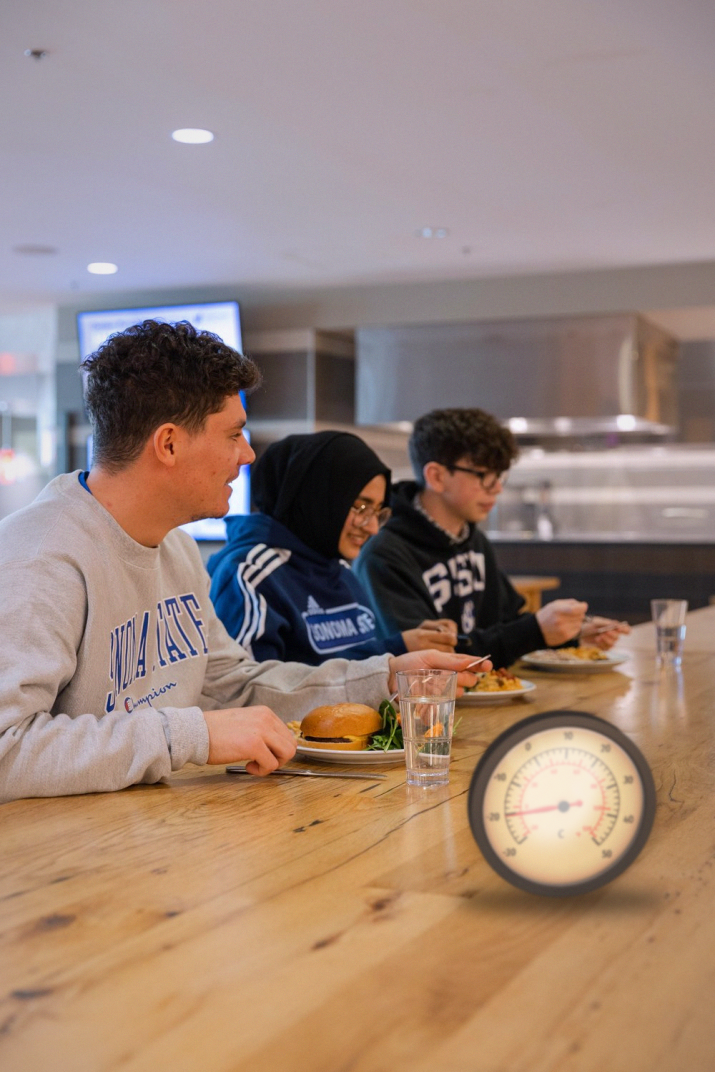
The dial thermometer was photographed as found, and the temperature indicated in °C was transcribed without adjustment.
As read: -20 °C
